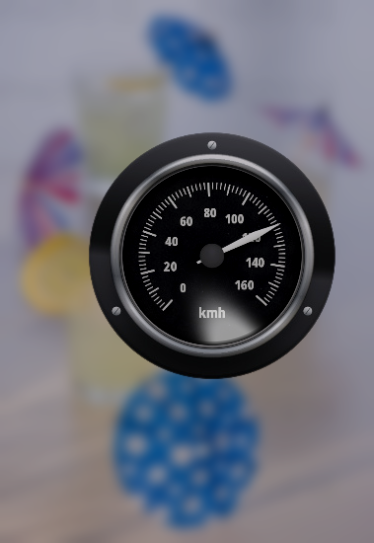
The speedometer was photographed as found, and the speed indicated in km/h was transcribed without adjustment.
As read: 120 km/h
